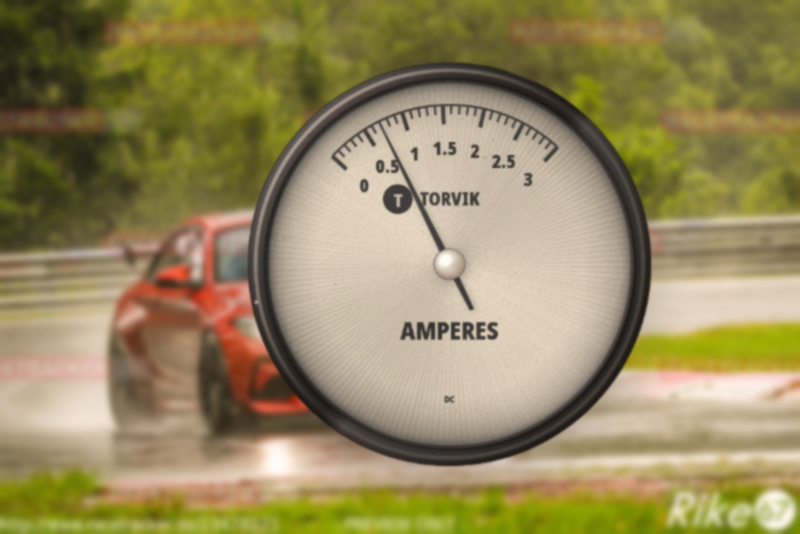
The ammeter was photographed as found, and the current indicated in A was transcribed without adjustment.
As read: 0.7 A
